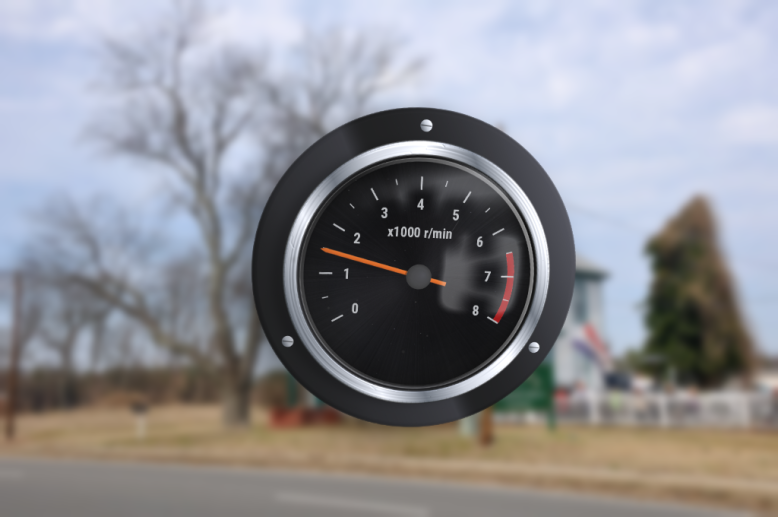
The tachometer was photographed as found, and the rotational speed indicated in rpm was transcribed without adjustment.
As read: 1500 rpm
